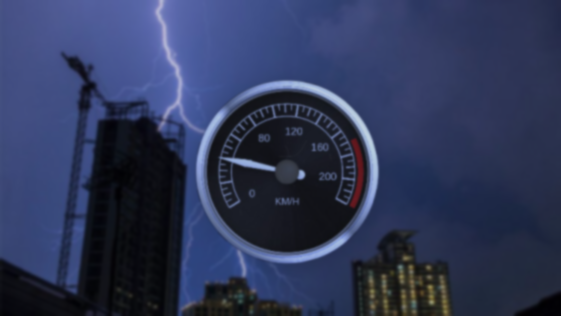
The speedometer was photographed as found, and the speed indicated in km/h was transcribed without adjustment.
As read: 40 km/h
